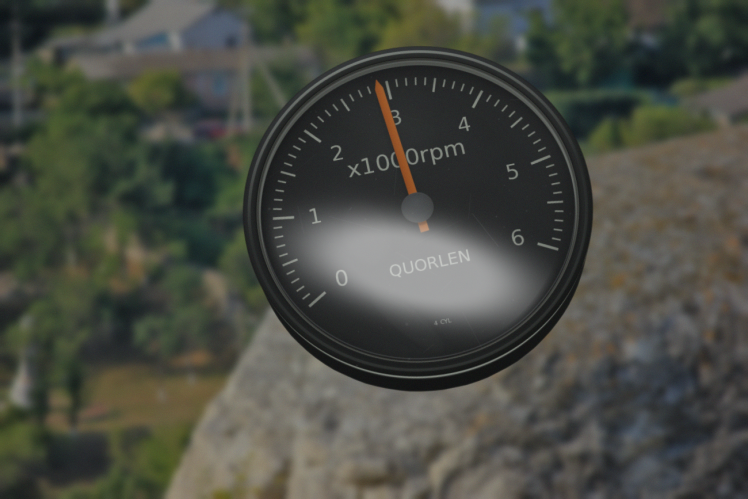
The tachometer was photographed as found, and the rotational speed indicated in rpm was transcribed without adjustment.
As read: 2900 rpm
